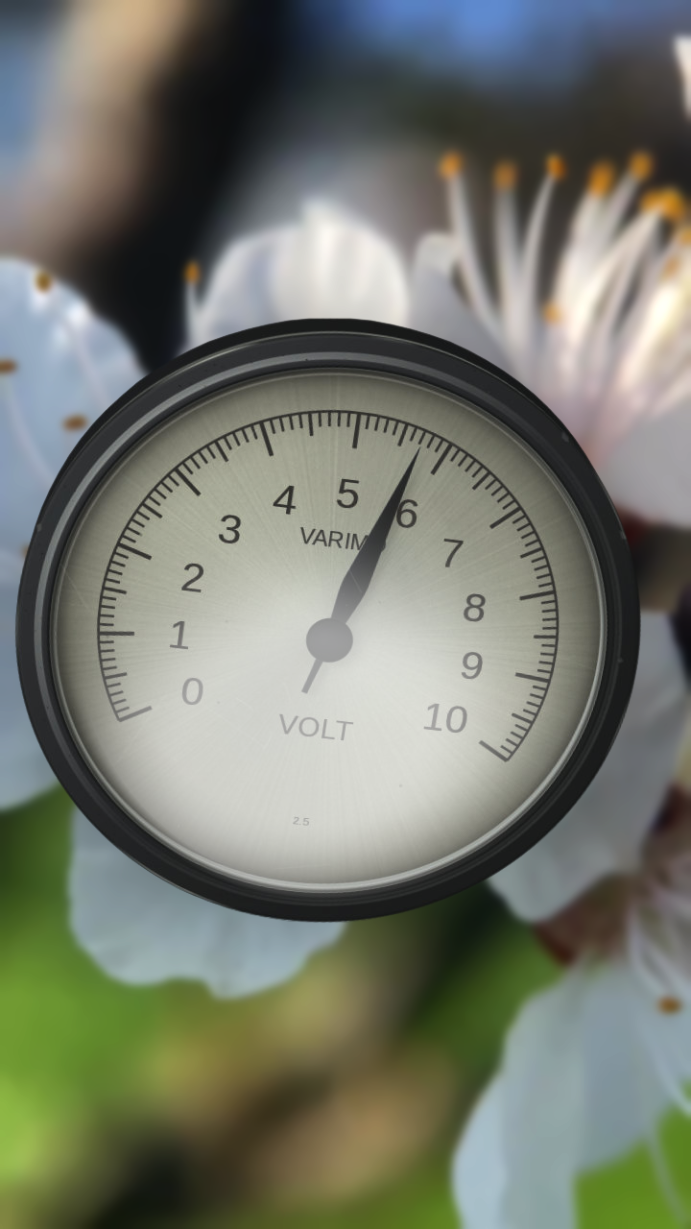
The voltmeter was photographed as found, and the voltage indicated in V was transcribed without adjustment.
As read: 5.7 V
